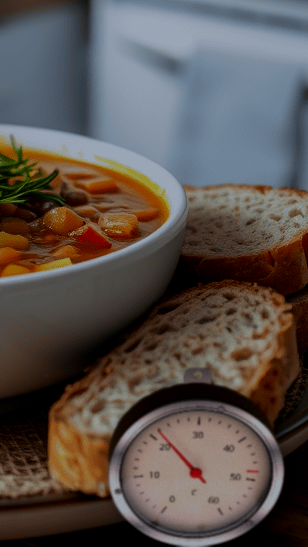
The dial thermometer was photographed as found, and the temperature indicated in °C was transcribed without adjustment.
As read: 22 °C
